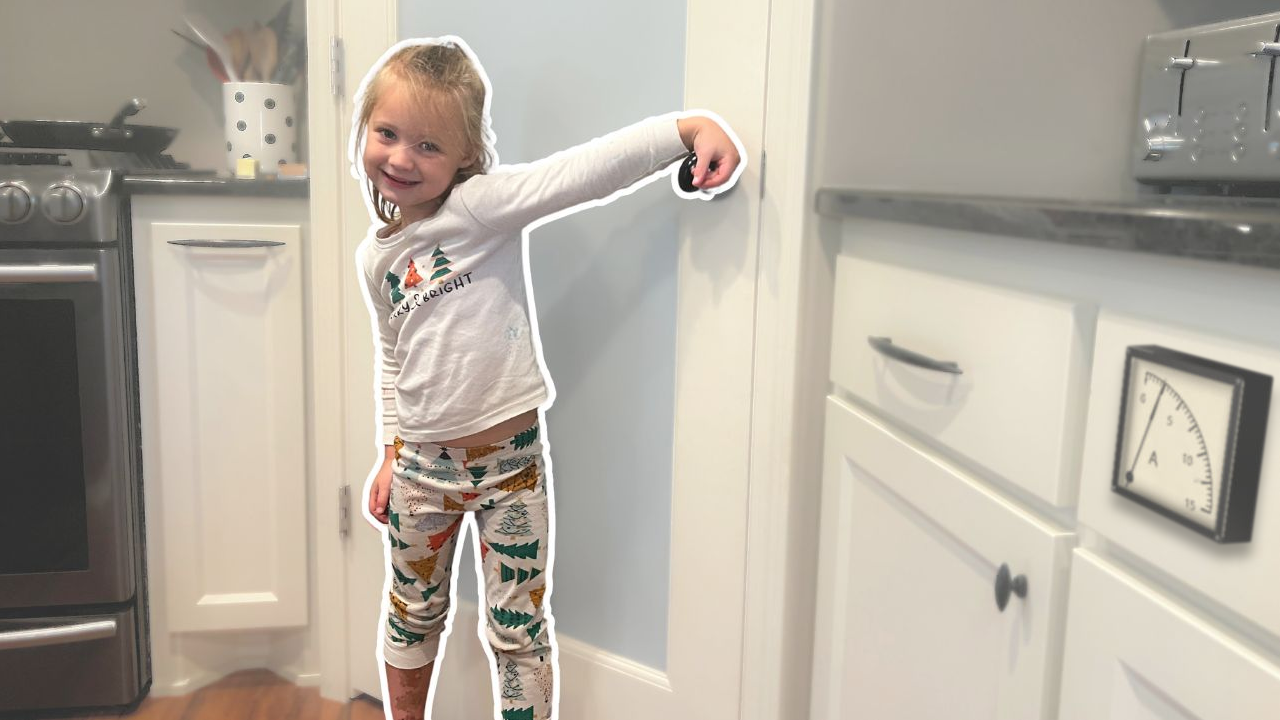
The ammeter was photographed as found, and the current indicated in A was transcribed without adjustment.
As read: 2.5 A
